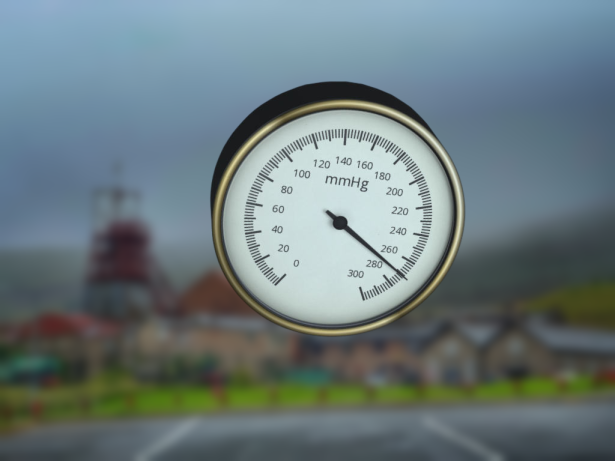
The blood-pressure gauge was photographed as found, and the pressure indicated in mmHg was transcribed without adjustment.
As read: 270 mmHg
